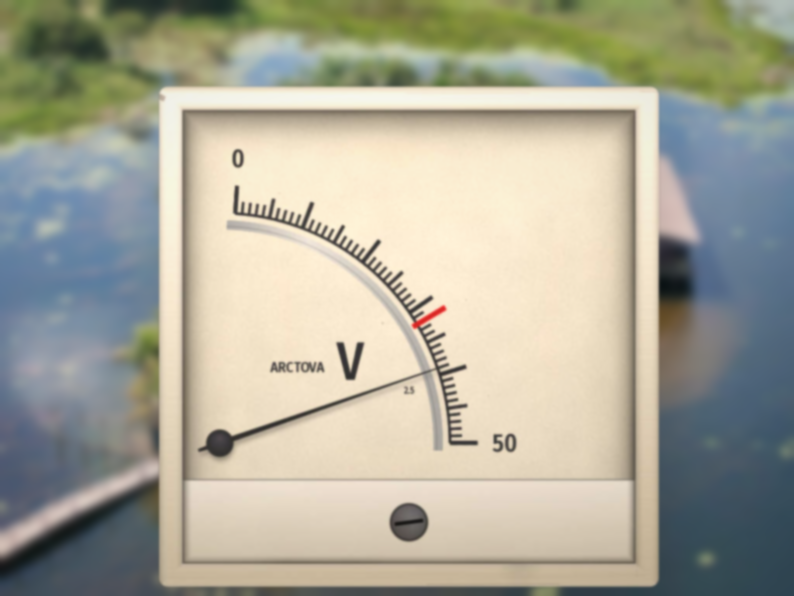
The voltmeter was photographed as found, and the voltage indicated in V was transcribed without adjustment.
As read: 39 V
